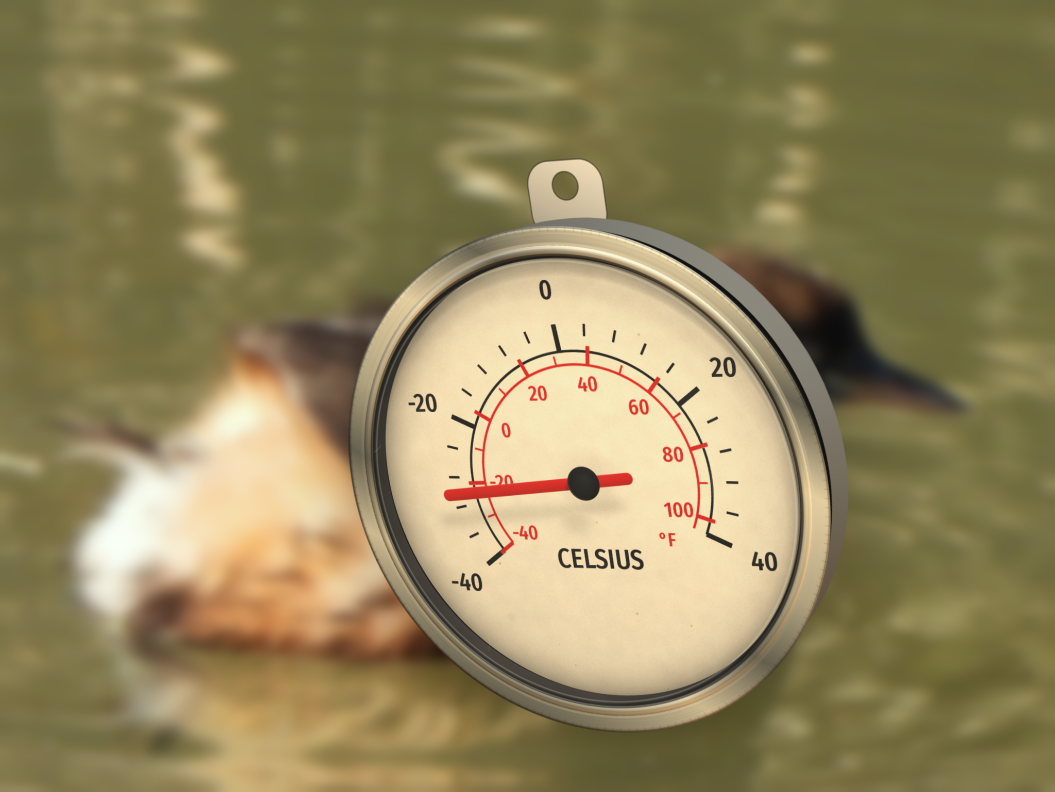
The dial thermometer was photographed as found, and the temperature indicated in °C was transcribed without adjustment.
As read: -30 °C
